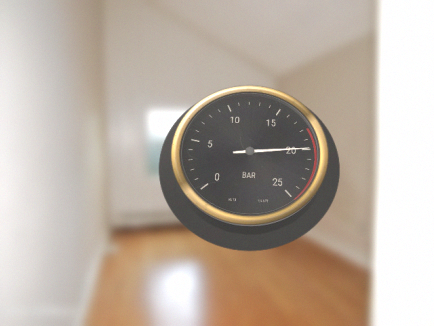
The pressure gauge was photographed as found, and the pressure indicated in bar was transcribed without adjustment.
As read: 20 bar
